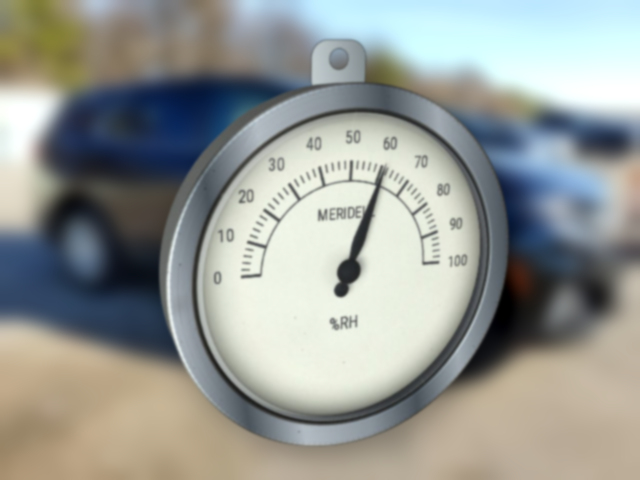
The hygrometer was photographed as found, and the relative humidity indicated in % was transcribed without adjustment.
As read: 60 %
